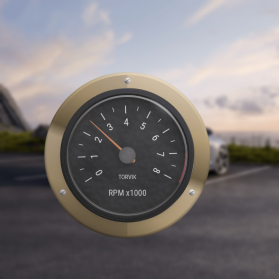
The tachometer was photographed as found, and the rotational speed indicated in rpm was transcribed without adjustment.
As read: 2500 rpm
